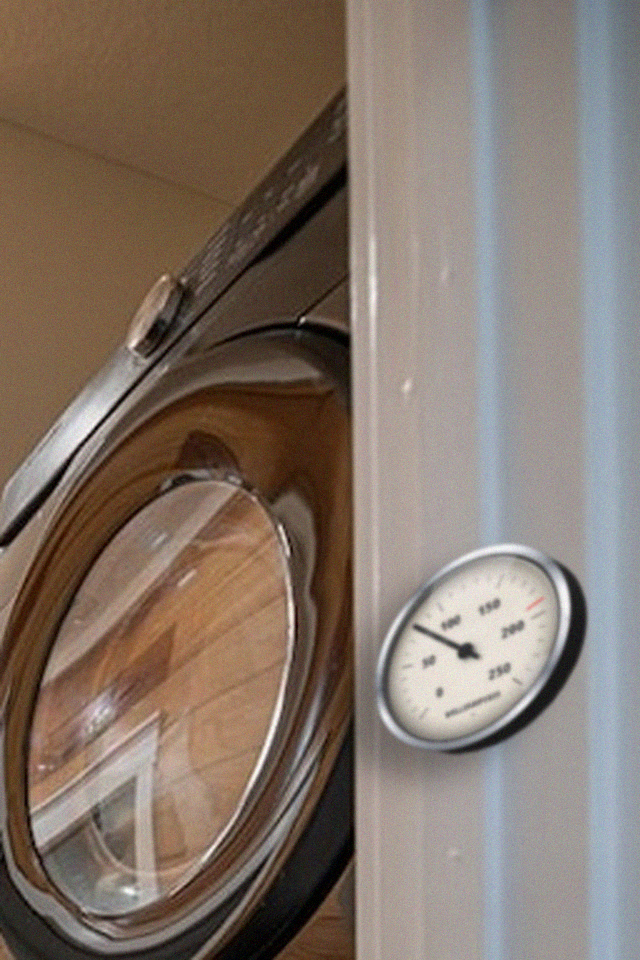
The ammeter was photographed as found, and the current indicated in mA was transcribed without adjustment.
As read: 80 mA
